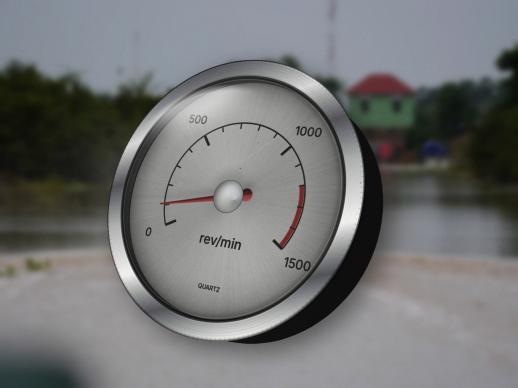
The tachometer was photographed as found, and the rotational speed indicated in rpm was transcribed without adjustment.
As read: 100 rpm
